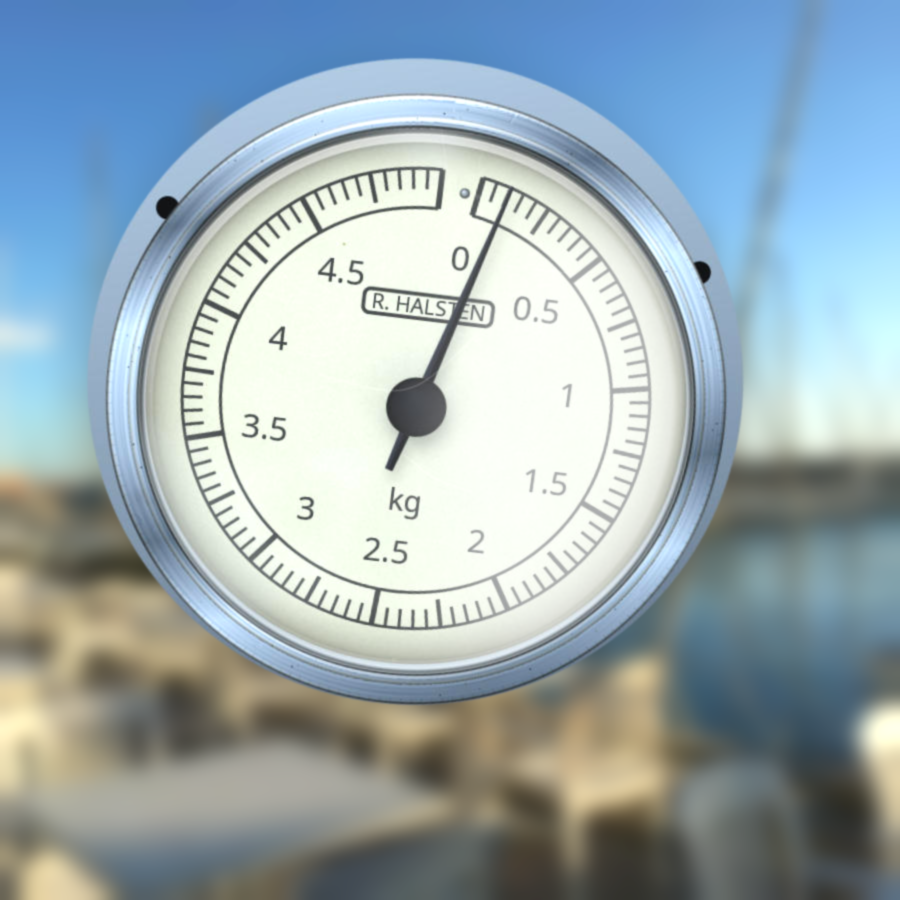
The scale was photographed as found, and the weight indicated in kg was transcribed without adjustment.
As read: 0.1 kg
